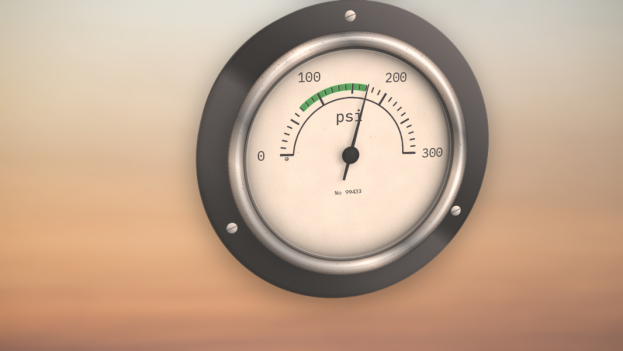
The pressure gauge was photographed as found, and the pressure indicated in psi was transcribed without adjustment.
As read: 170 psi
